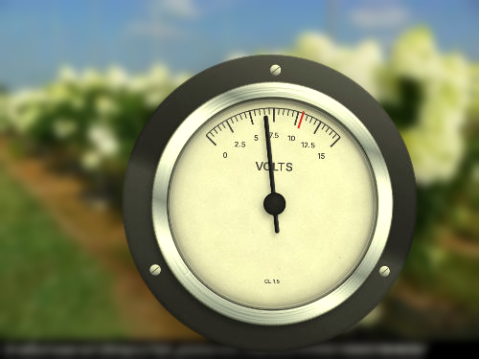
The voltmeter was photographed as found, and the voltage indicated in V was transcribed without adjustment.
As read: 6.5 V
